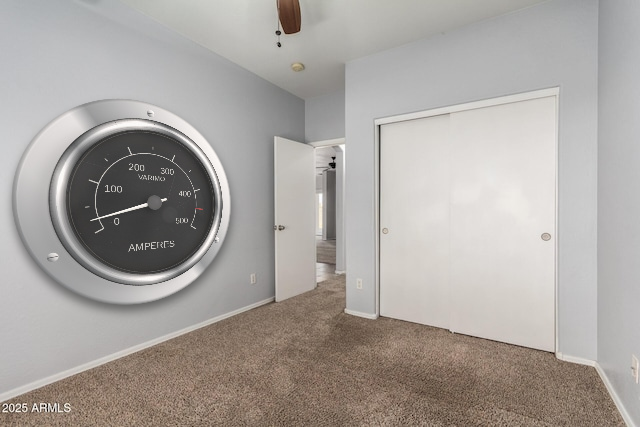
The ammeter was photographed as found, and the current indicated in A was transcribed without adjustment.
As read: 25 A
